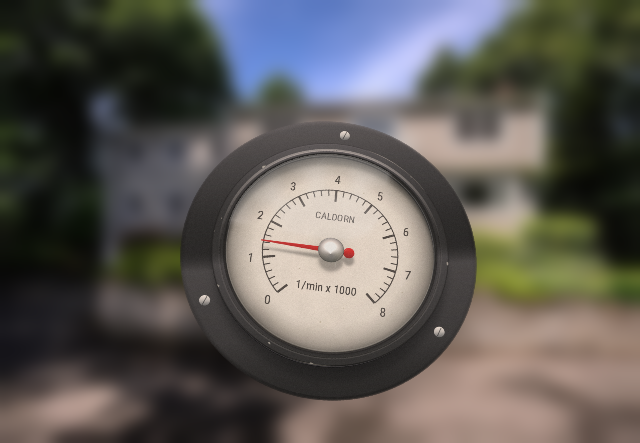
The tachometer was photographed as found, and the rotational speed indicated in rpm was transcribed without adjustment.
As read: 1400 rpm
